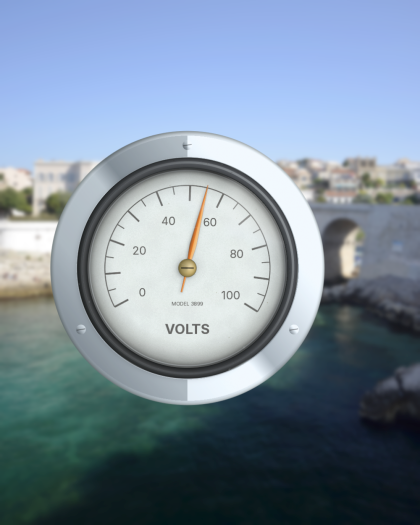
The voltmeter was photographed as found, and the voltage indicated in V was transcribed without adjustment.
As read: 55 V
